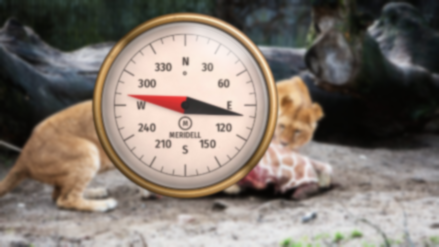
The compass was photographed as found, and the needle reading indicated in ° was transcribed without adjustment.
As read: 280 °
